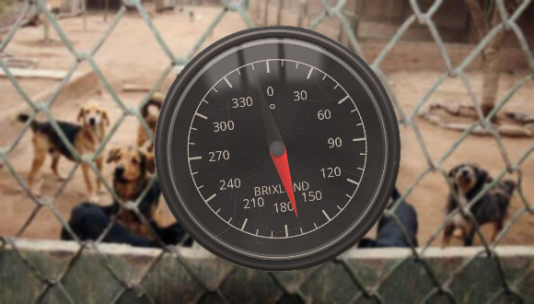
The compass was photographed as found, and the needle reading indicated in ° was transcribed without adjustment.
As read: 170 °
